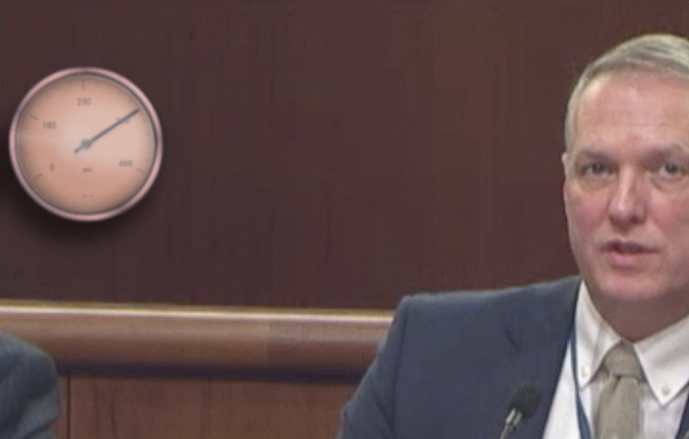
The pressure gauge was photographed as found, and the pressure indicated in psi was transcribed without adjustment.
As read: 300 psi
